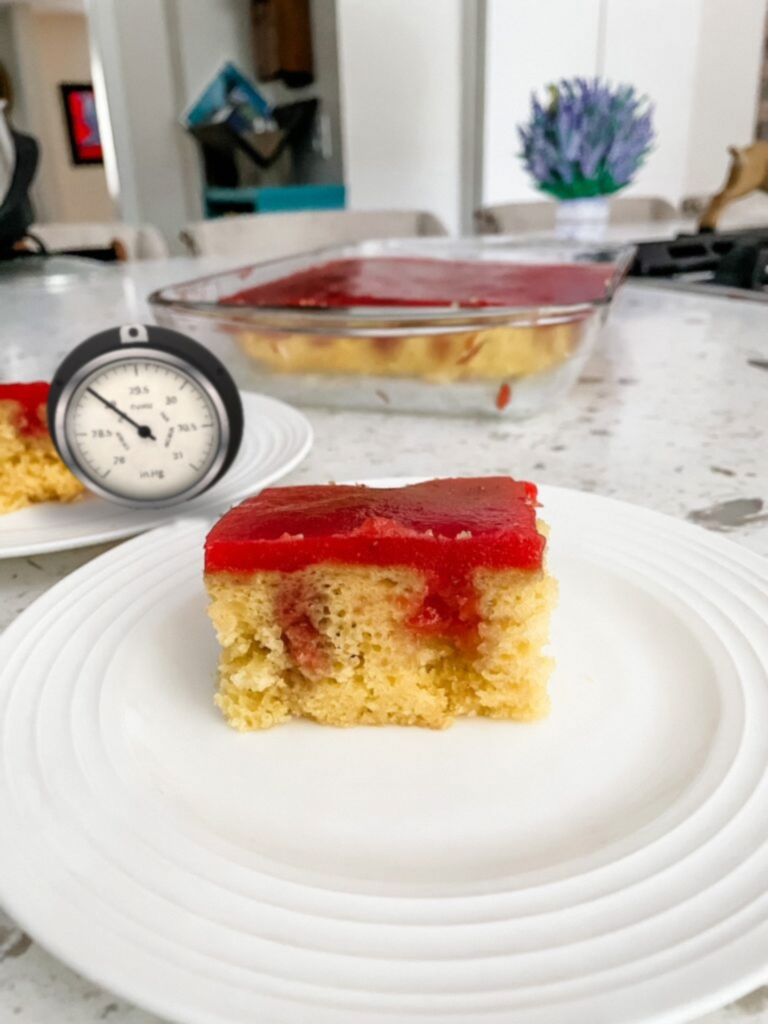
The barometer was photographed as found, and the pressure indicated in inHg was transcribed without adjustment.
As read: 29 inHg
